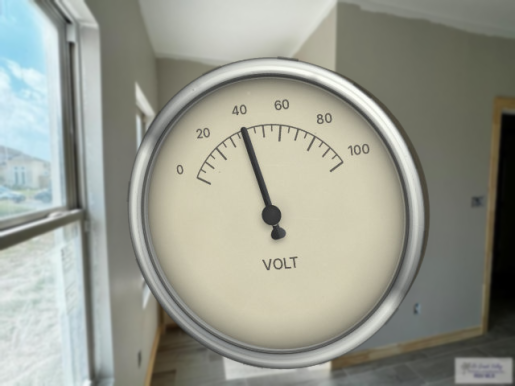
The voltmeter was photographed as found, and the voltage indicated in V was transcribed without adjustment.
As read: 40 V
